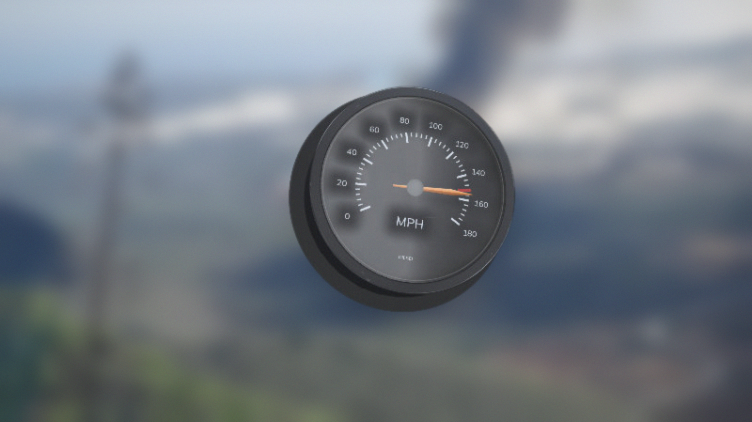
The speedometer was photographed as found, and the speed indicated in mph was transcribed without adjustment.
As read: 156 mph
